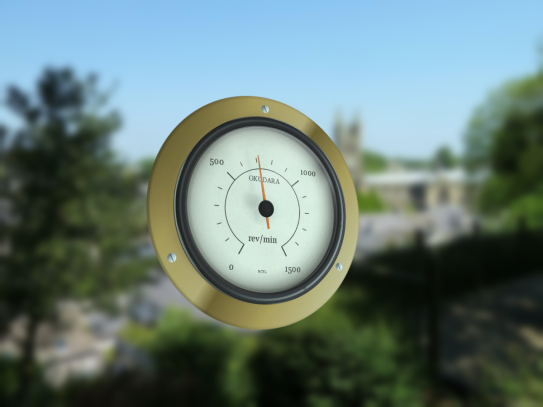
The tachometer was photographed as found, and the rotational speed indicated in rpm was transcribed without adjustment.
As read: 700 rpm
